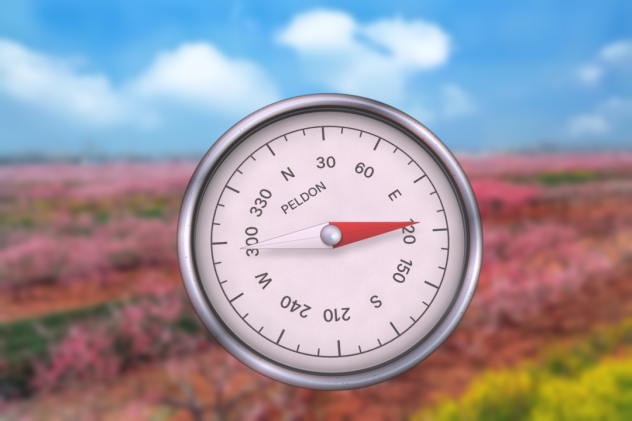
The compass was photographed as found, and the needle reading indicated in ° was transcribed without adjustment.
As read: 115 °
